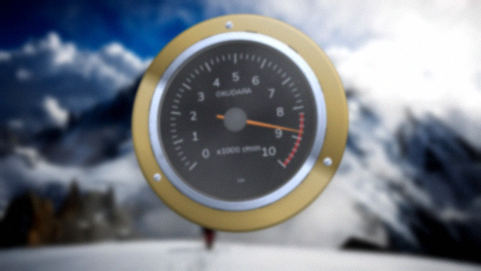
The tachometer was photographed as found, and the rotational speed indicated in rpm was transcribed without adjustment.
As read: 8800 rpm
